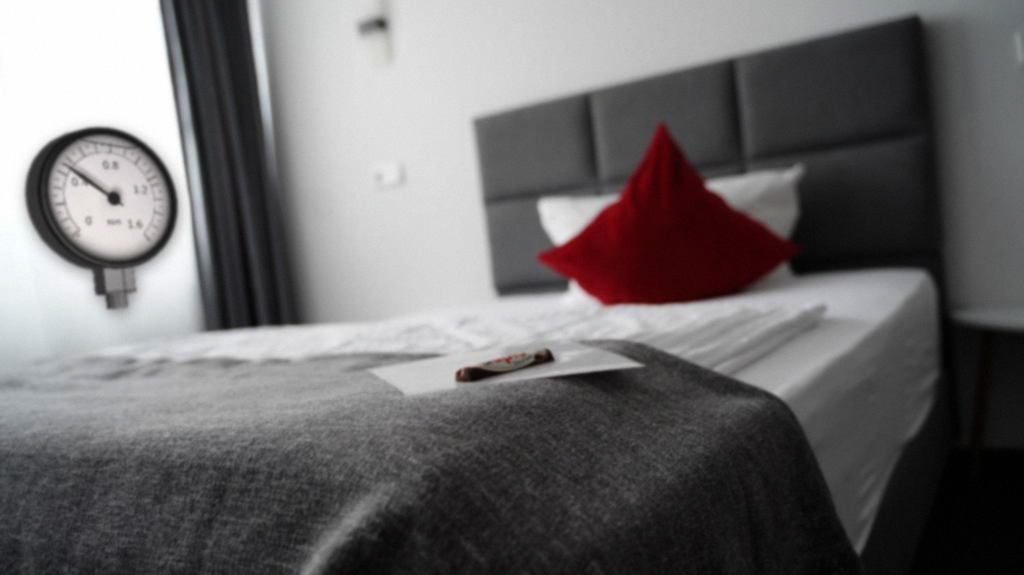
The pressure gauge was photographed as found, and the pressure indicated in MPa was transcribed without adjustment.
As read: 0.45 MPa
